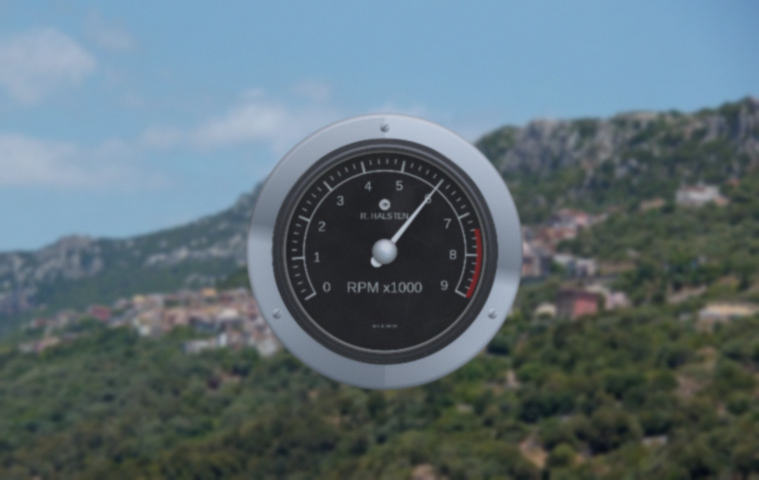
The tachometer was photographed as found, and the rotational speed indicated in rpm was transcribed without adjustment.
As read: 6000 rpm
